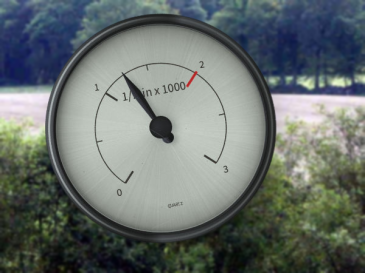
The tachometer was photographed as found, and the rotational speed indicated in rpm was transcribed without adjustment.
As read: 1250 rpm
